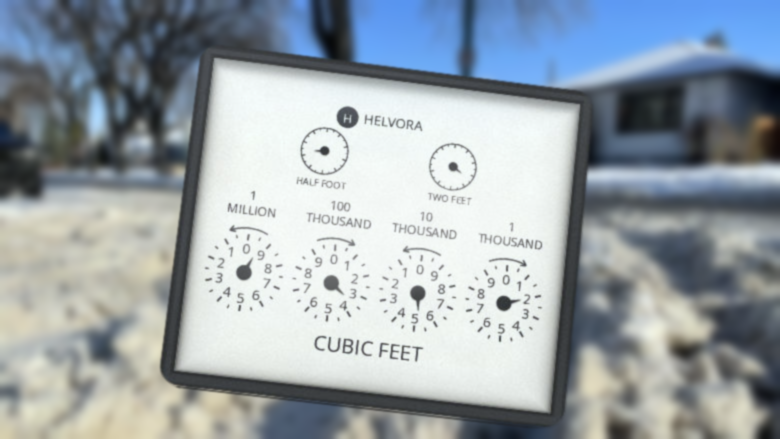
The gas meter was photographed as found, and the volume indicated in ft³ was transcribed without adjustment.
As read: 935200 ft³
